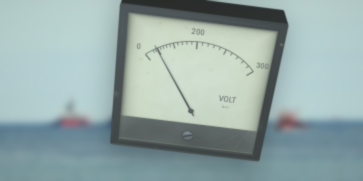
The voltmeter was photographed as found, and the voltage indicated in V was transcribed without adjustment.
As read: 100 V
